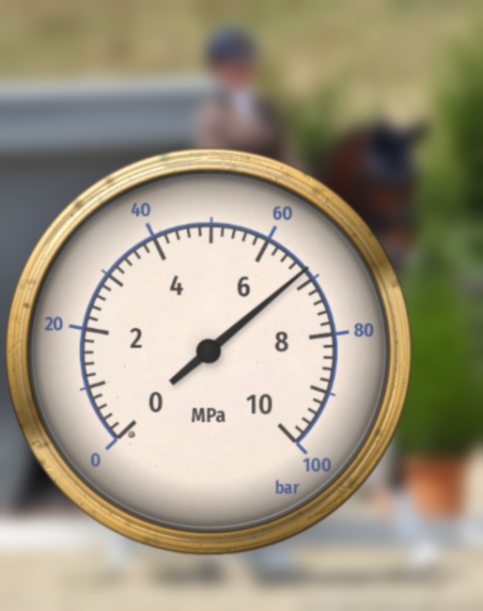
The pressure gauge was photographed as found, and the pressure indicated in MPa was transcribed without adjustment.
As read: 6.8 MPa
